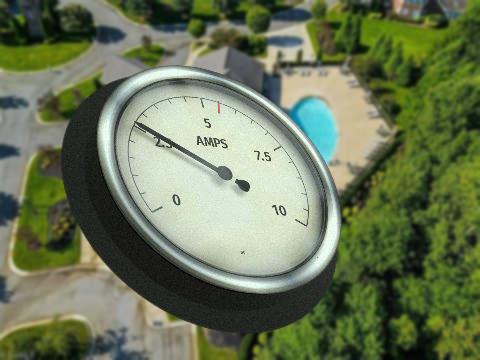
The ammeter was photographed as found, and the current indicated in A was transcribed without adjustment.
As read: 2.5 A
